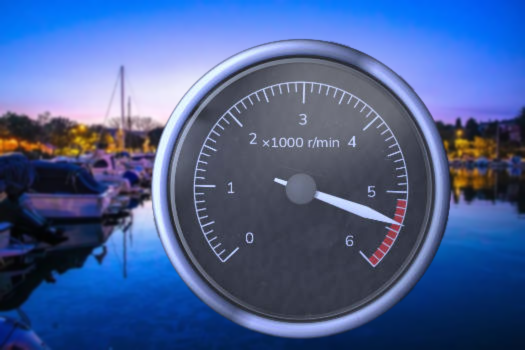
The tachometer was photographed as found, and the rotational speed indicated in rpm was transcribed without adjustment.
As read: 5400 rpm
